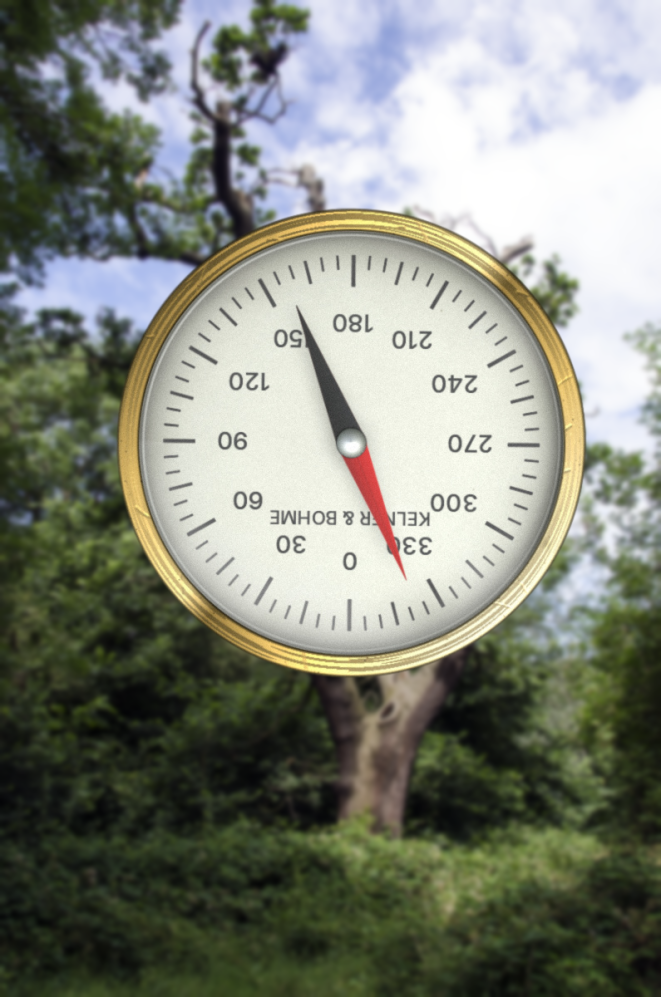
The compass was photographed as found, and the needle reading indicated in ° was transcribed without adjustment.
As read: 337.5 °
